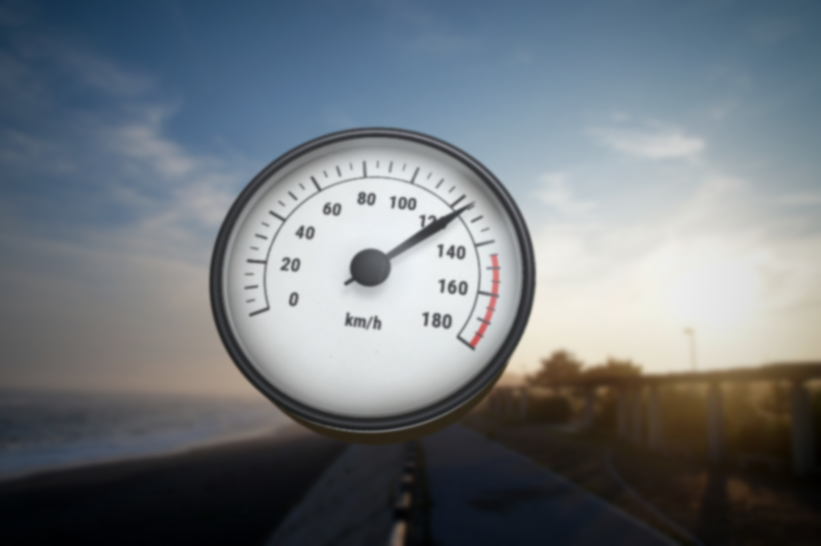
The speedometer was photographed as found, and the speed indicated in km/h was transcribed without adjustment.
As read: 125 km/h
